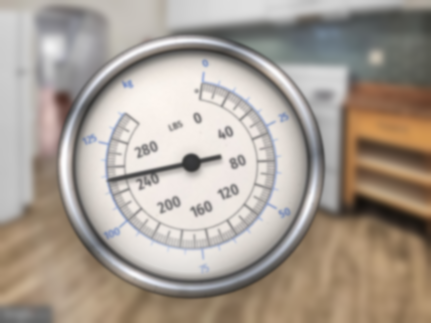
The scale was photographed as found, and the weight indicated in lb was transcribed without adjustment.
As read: 250 lb
